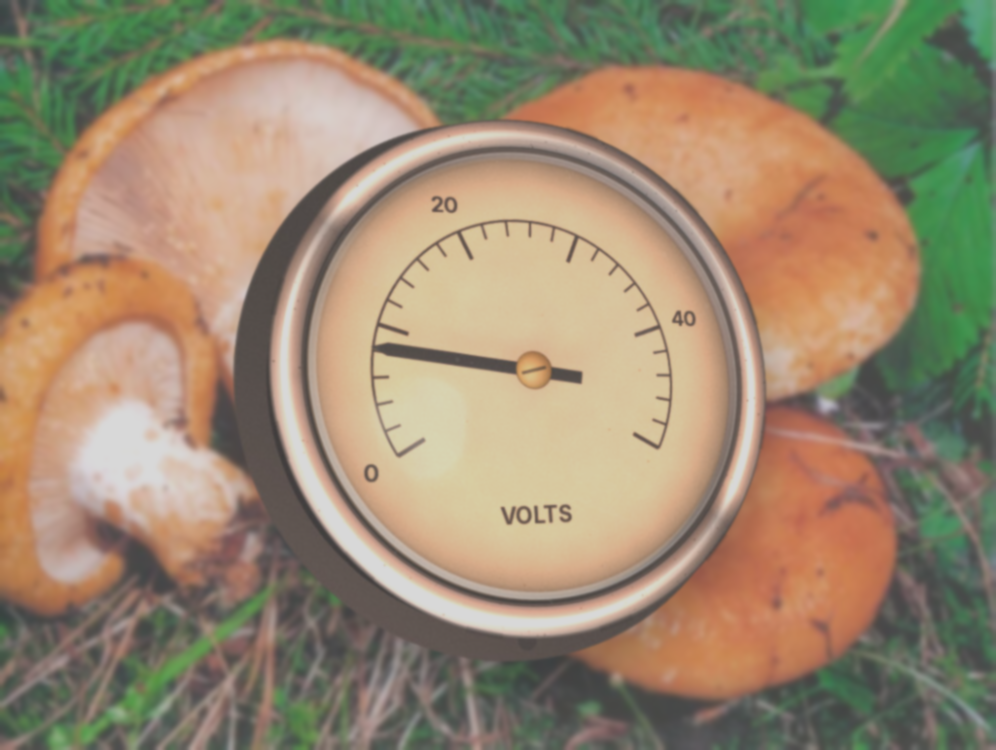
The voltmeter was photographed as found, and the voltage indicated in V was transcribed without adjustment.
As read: 8 V
